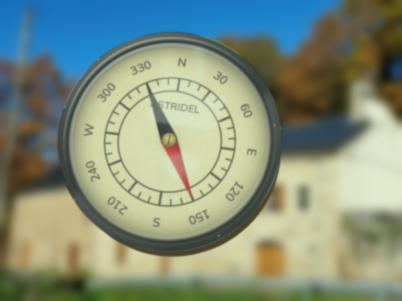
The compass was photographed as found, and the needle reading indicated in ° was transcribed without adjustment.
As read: 150 °
